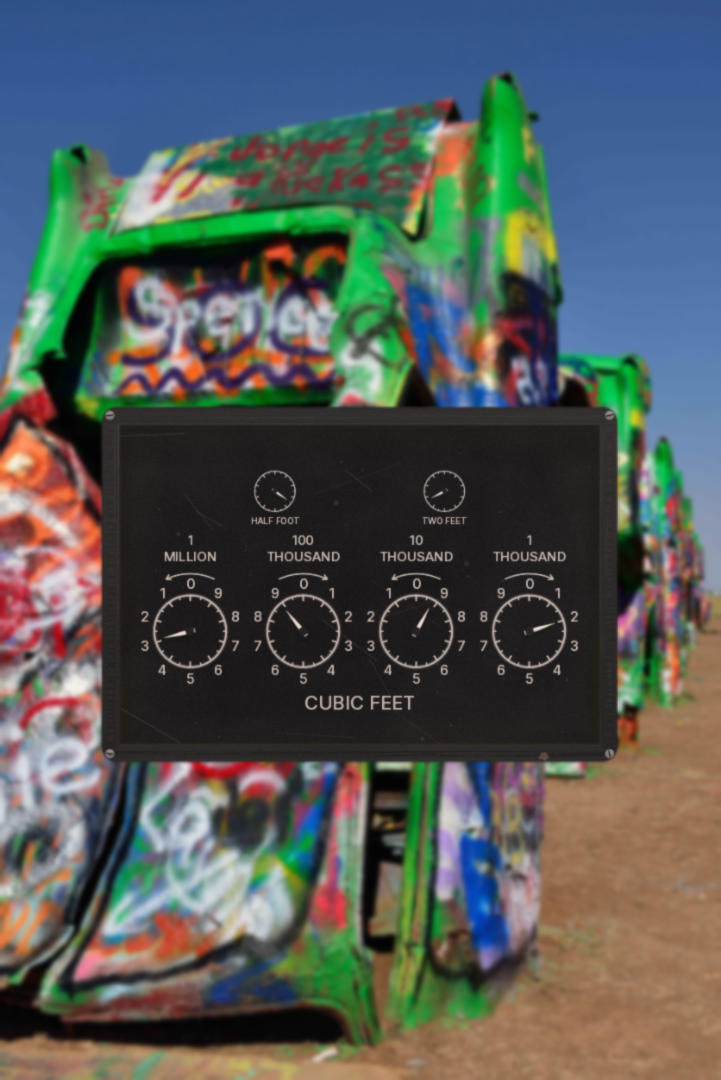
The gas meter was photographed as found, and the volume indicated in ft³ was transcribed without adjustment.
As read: 289200 ft³
